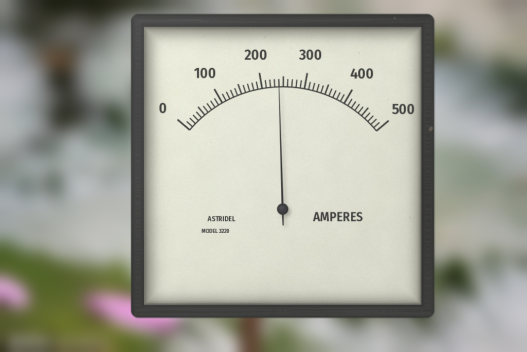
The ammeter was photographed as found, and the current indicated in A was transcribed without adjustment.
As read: 240 A
